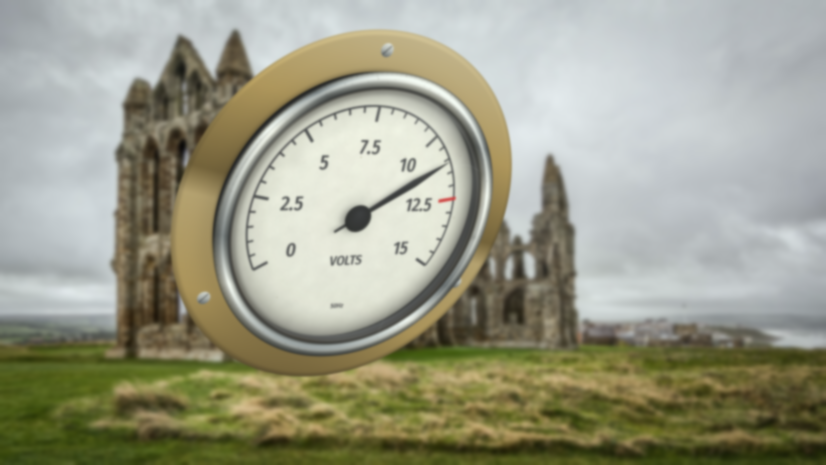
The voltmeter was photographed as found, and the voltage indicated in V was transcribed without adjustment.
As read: 11 V
